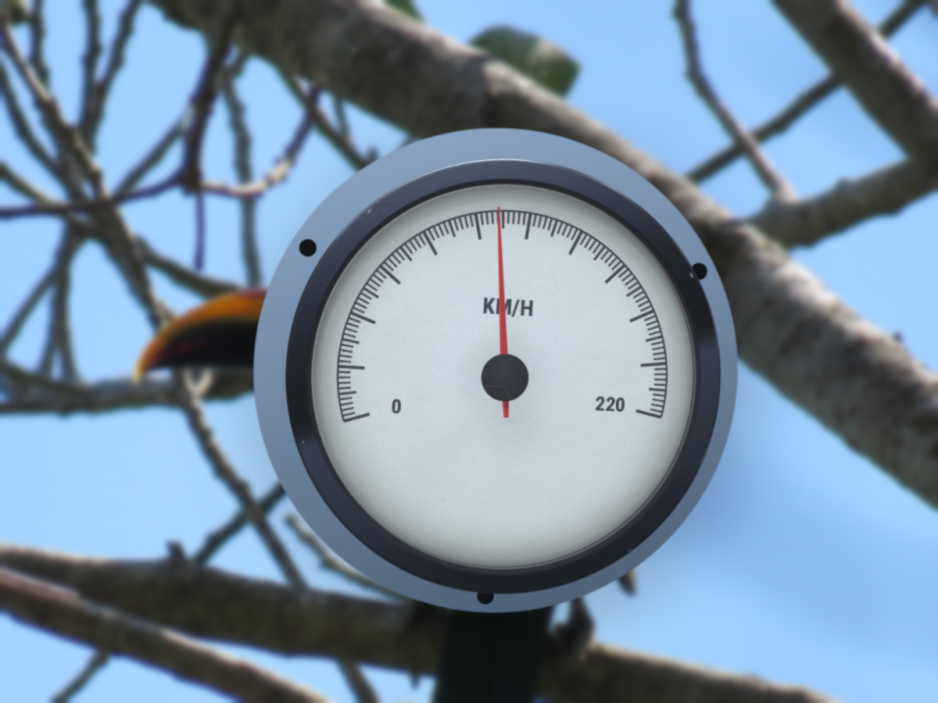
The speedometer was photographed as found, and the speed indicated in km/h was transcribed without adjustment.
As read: 108 km/h
